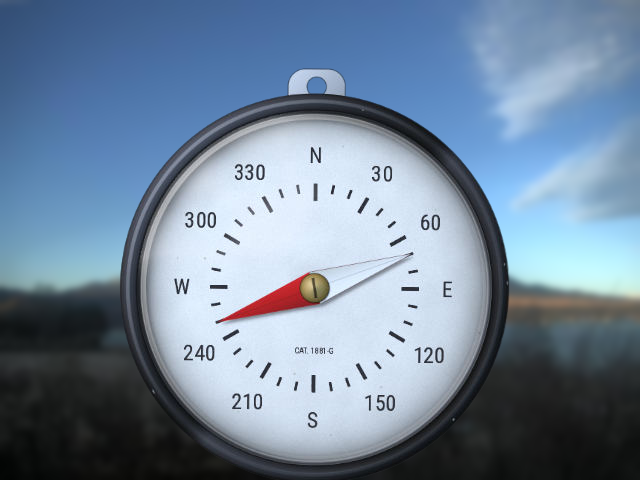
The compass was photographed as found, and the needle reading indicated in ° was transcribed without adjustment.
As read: 250 °
